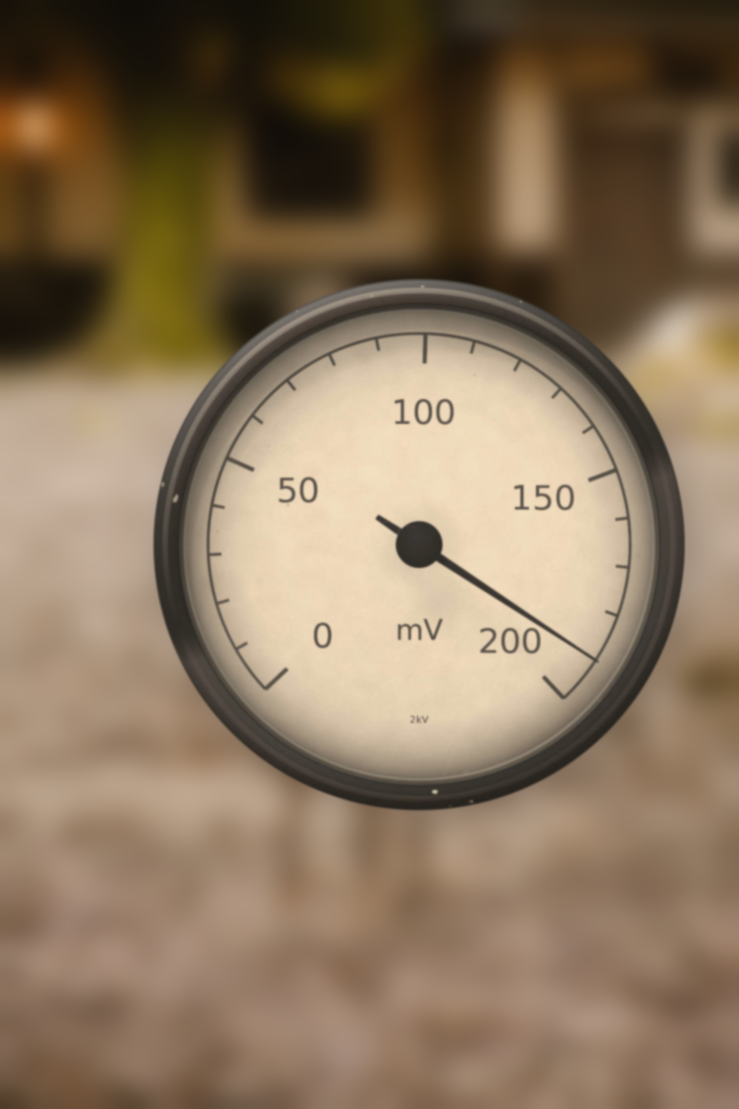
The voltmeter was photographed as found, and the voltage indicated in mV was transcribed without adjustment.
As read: 190 mV
